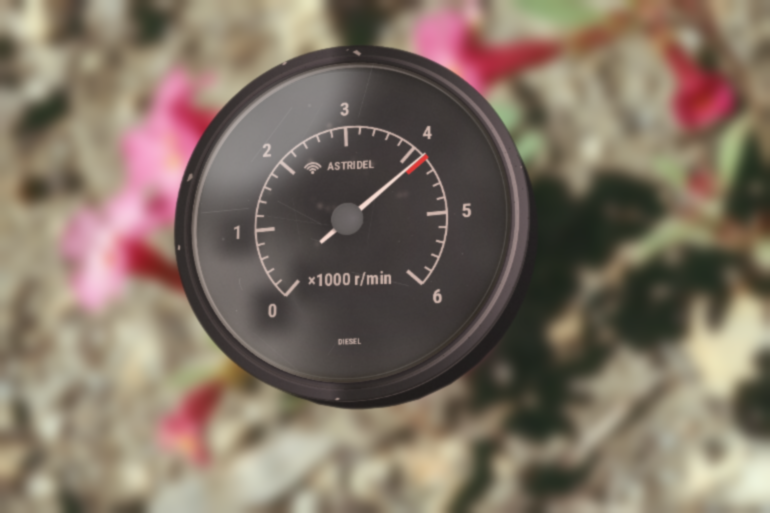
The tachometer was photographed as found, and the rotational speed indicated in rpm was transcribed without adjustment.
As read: 4200 rpm
